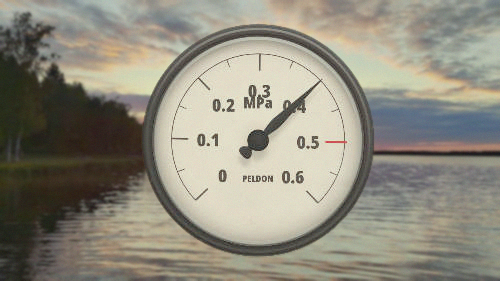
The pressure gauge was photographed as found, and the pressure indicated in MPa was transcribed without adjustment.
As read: 0.4 MPa
